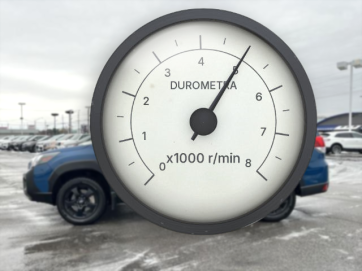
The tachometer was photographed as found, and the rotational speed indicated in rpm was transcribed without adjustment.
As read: 5000 rpm
